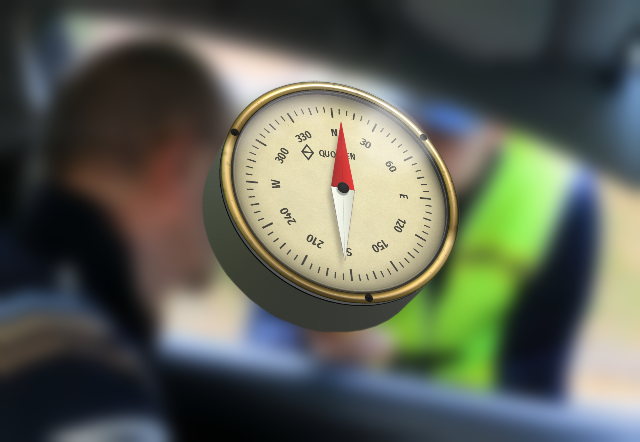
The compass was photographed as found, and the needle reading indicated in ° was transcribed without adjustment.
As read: 5 °
